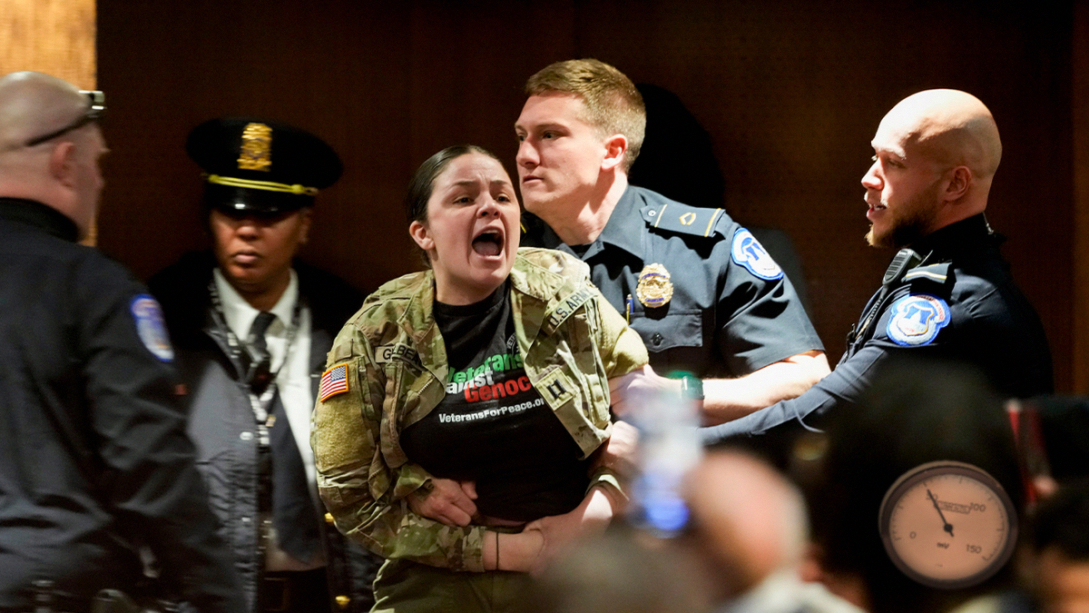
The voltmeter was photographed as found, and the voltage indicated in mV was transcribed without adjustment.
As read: 50 mV
